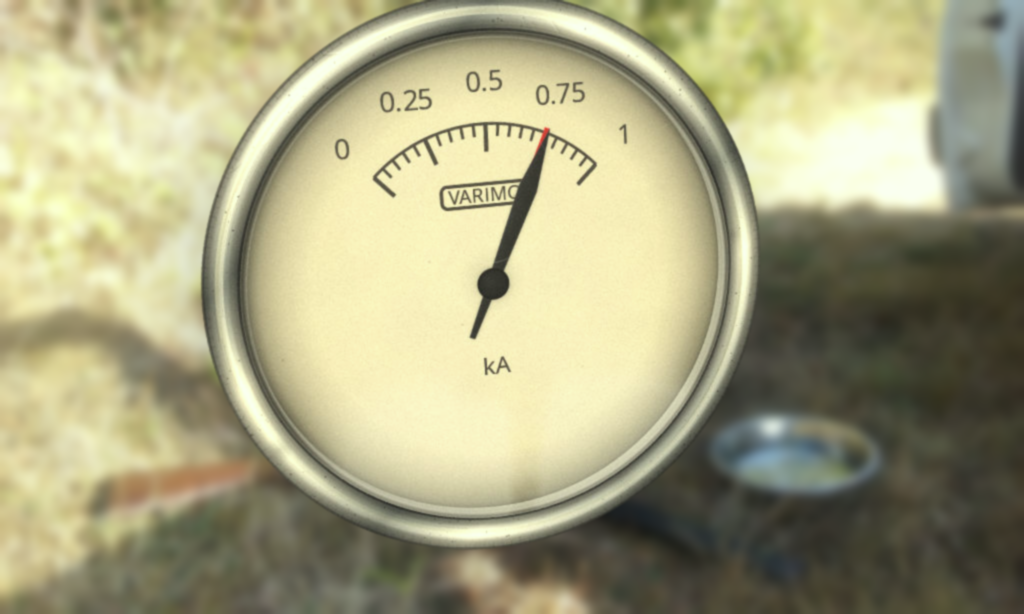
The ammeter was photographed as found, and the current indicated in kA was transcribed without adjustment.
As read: 0.75 kA
